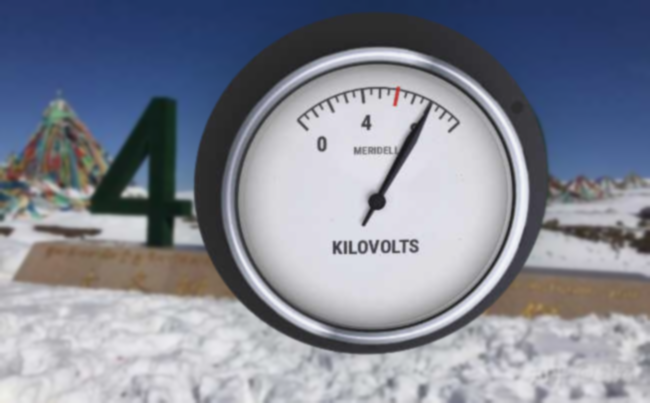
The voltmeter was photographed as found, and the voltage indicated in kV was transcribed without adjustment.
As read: 8 kV
